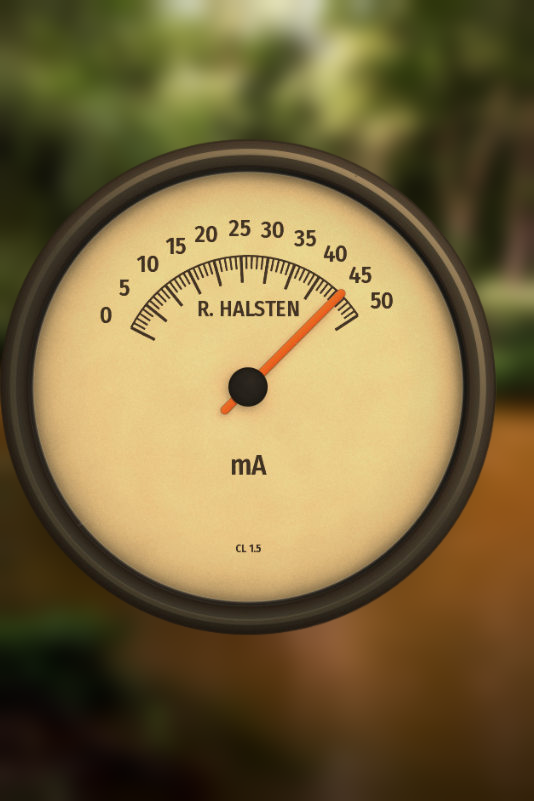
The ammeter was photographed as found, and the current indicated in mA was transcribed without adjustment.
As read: 45 mA
